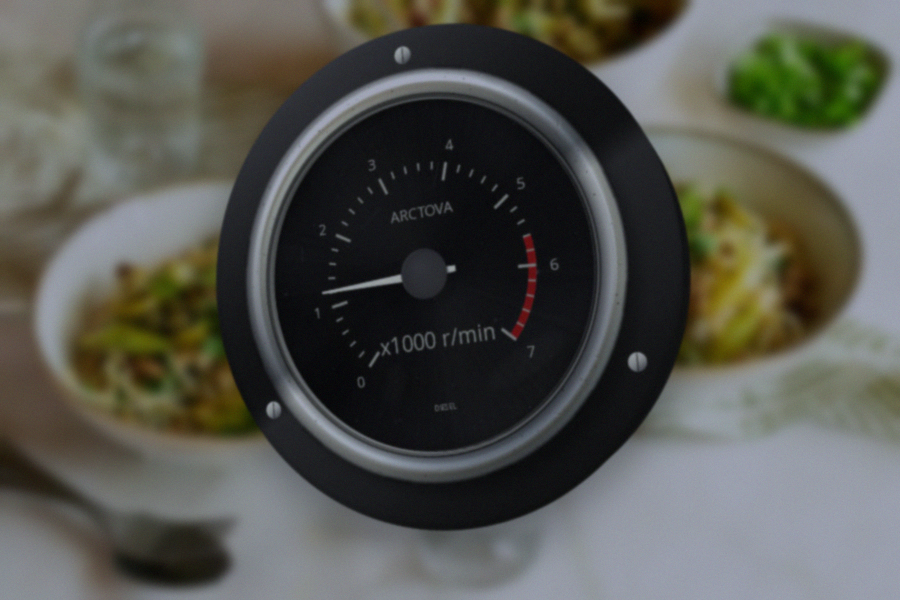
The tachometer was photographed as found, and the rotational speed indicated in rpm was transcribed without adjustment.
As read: 1200 rpm
